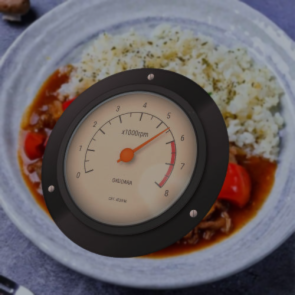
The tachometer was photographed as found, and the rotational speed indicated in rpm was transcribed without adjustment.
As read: 5500 rpm
